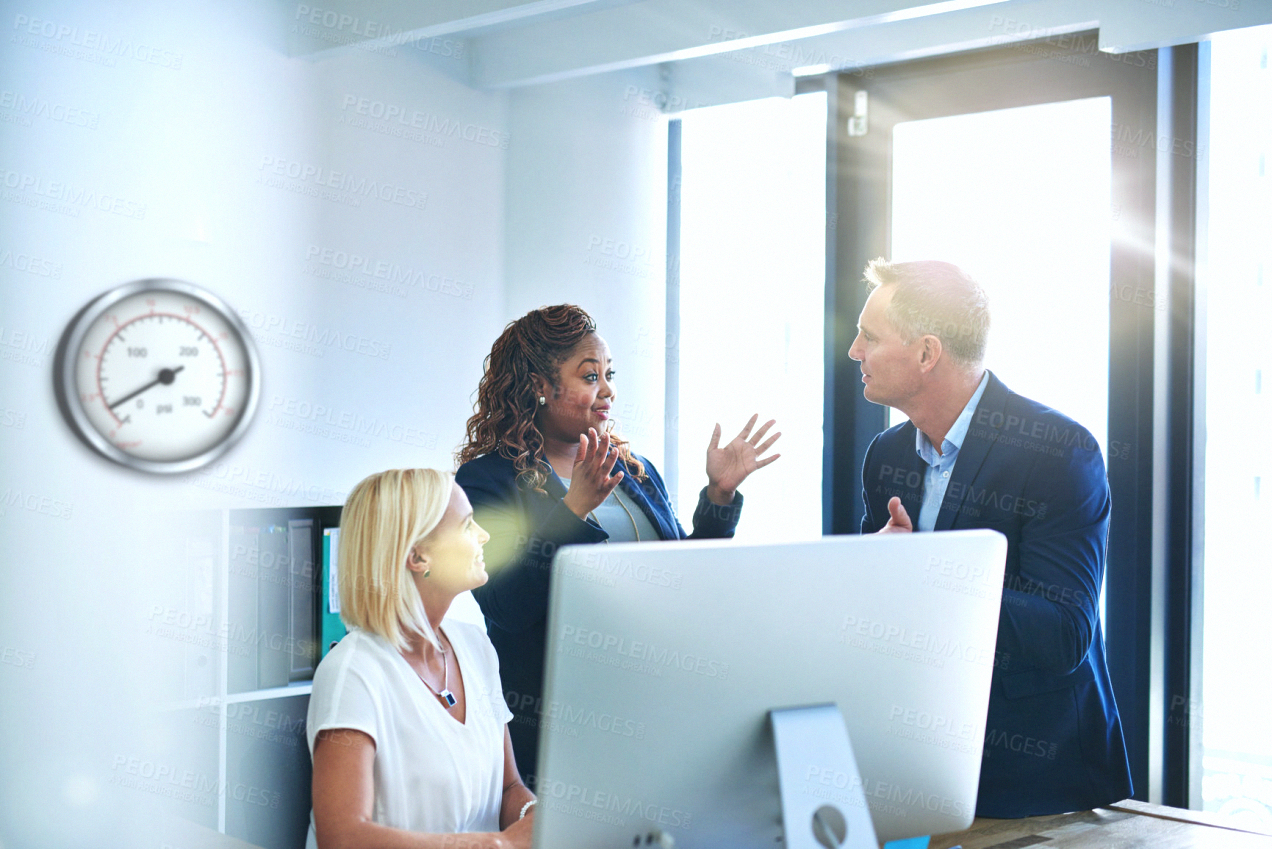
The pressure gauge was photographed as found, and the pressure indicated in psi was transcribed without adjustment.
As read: 20 psi
